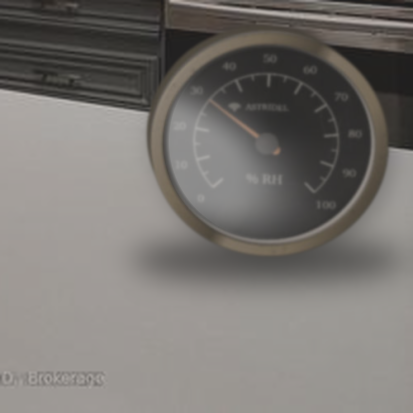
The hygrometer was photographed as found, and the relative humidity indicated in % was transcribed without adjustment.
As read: 30 %
